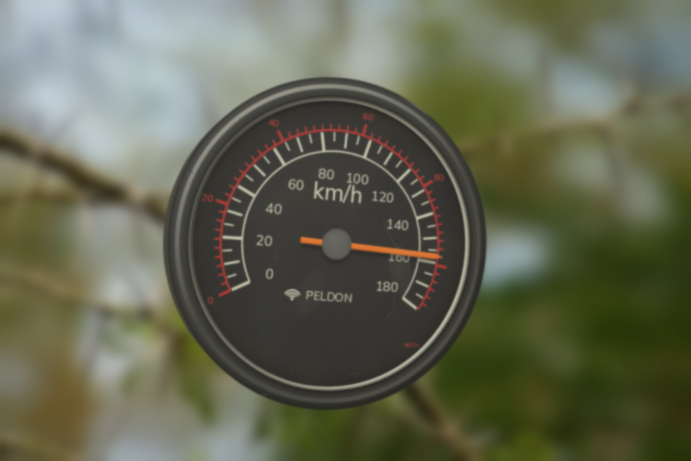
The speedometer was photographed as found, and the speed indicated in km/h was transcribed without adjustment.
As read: 157.5 km/h
